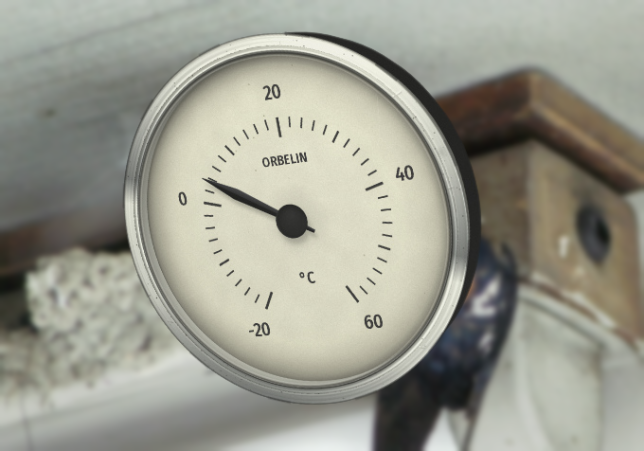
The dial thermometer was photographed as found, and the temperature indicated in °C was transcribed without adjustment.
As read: 4 °C
